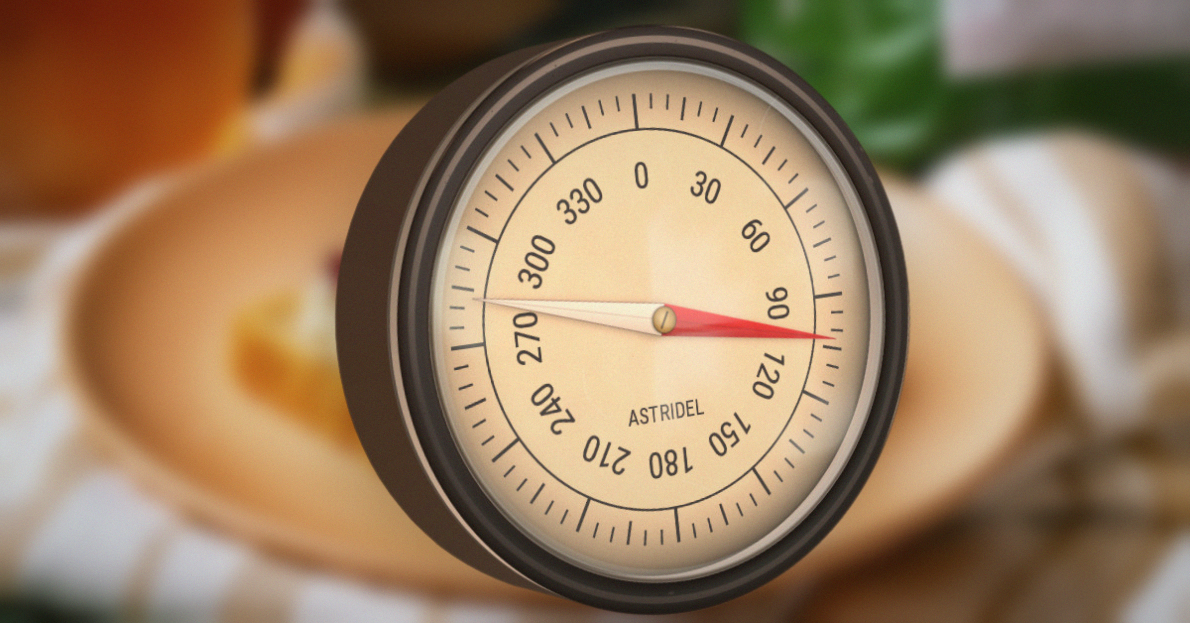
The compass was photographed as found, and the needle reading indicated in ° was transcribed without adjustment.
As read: 102.5 °
